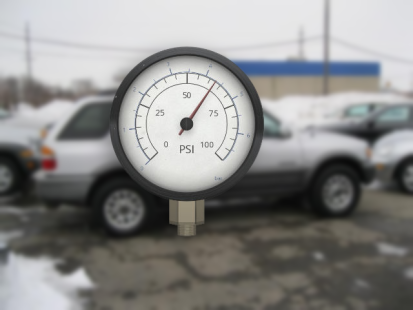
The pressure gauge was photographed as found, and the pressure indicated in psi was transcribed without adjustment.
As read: 62.5 psi
